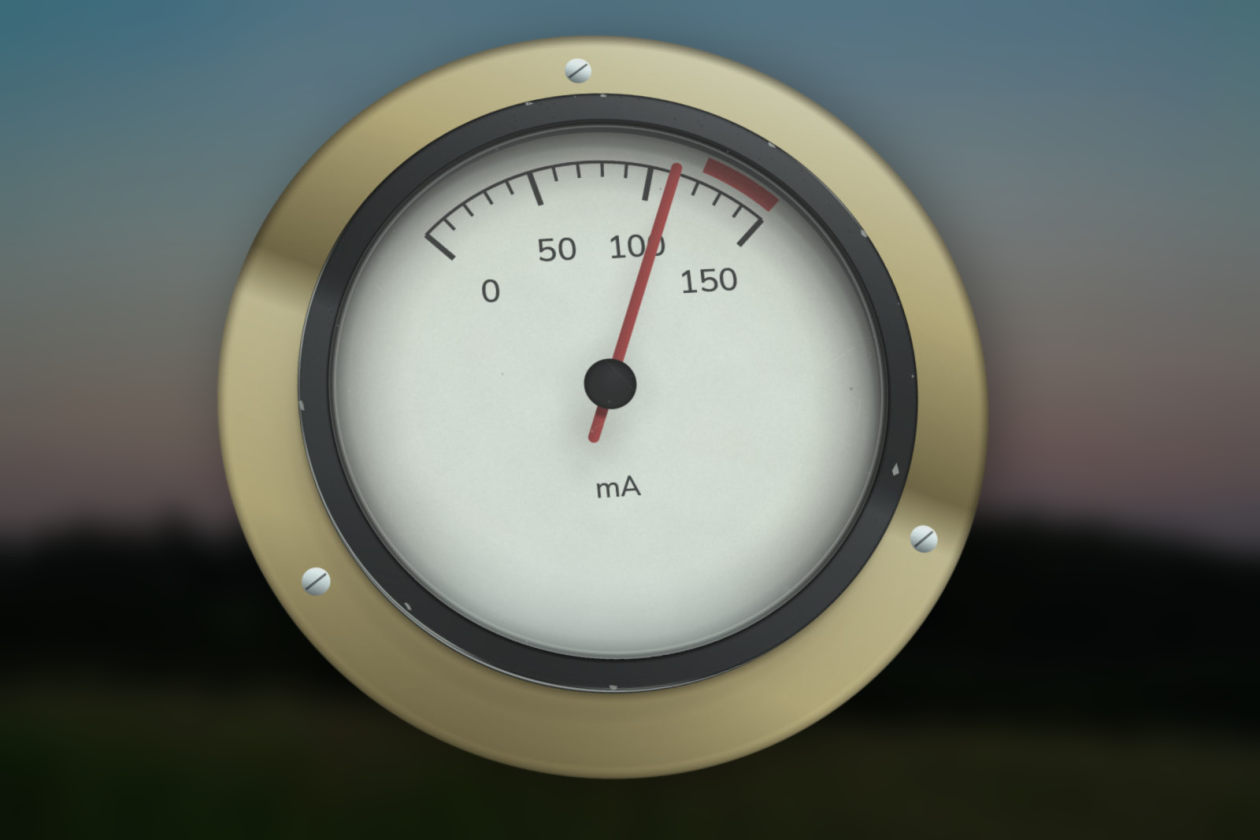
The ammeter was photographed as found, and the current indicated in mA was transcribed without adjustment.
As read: 110 mA
